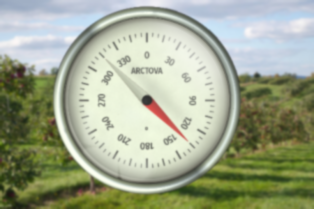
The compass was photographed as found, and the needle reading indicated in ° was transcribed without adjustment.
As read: 135 °
